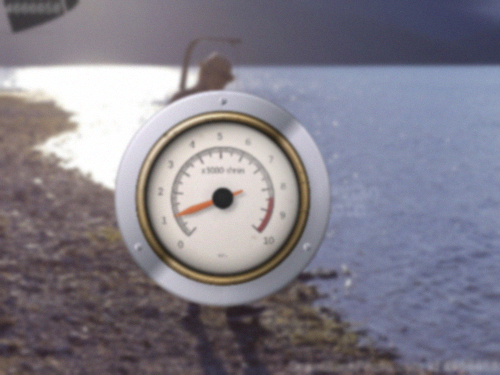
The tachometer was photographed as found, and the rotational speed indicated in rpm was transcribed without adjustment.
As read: 1000 rpm
